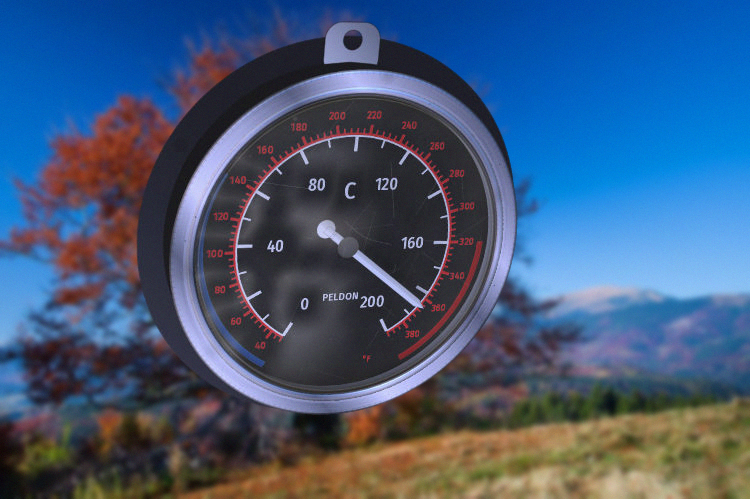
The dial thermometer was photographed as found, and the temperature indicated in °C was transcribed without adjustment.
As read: 185 °C
